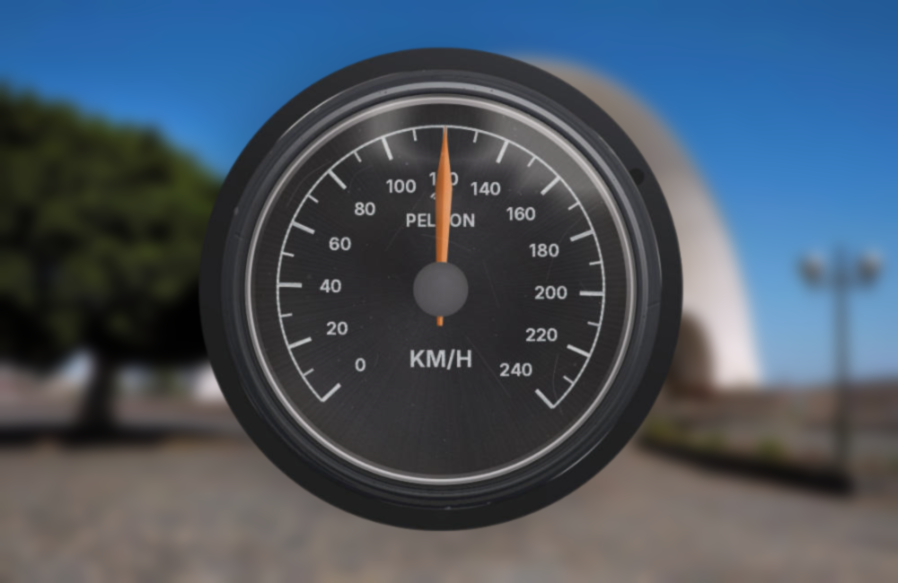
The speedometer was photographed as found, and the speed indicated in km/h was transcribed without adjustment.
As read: 120 km/h
